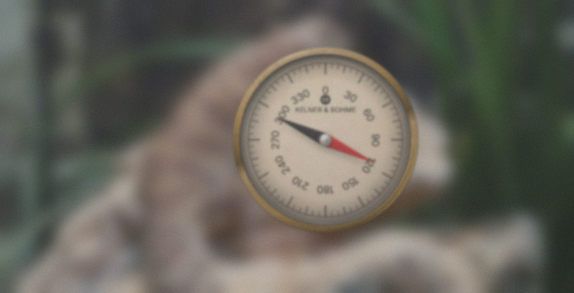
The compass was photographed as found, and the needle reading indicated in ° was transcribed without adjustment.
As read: 115 °
